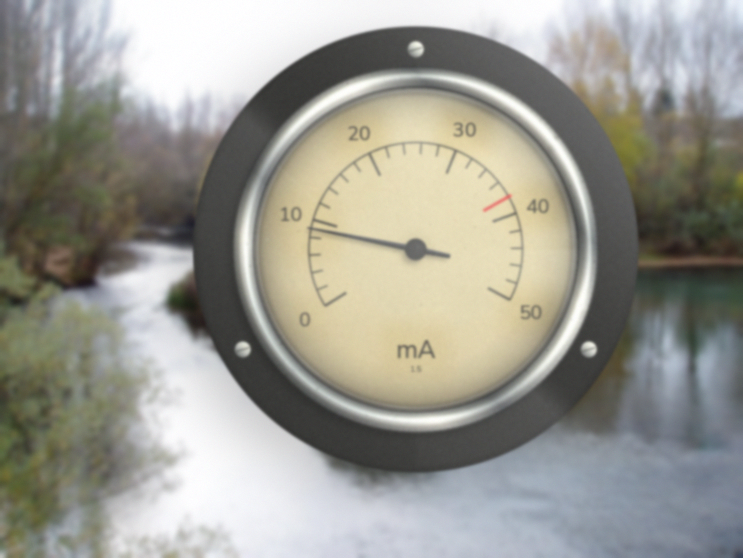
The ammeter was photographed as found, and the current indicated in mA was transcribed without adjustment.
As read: 9 mA
